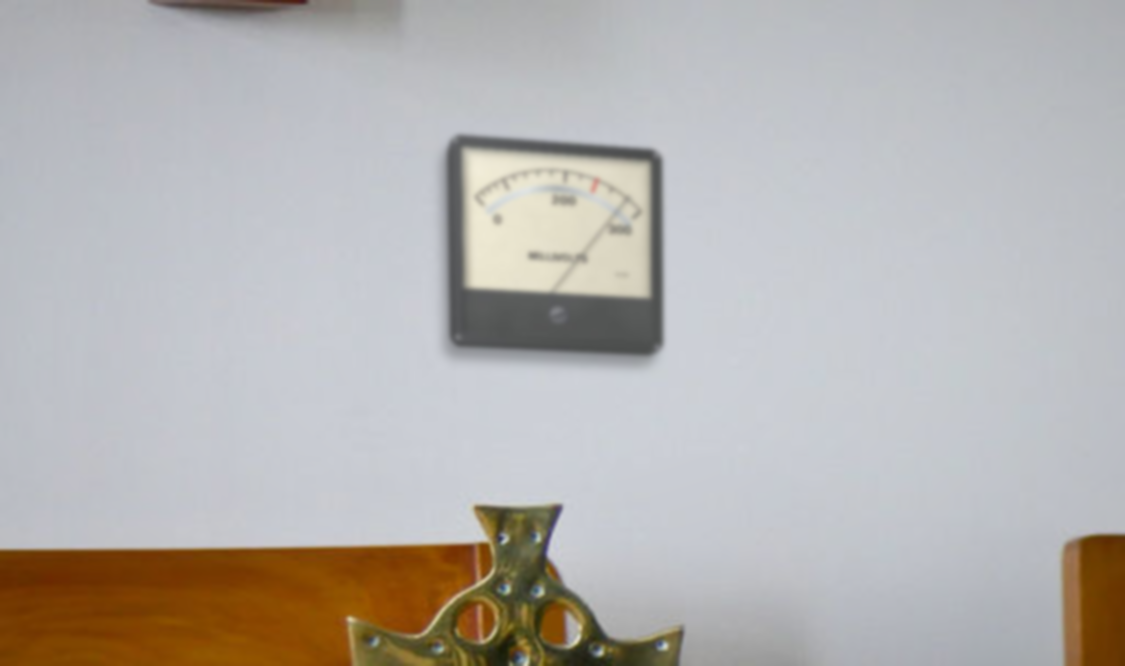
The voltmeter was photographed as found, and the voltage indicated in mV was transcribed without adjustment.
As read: 280 mV
